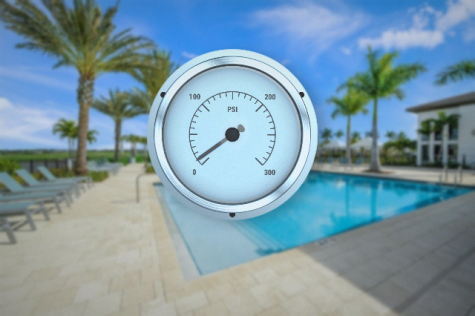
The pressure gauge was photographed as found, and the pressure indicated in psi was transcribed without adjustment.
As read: 10 psi
